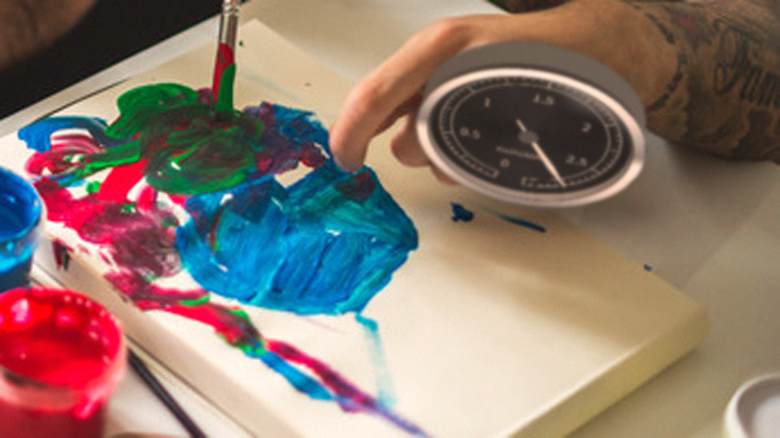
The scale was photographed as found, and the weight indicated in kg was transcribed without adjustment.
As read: 2.75 kg
